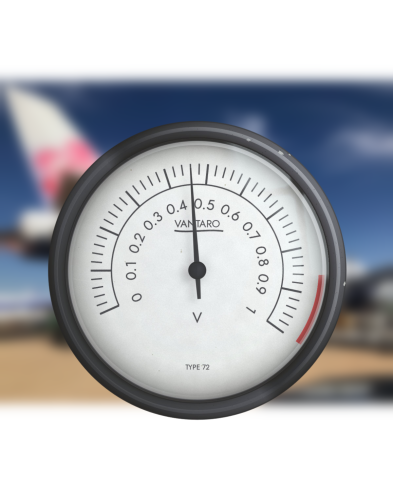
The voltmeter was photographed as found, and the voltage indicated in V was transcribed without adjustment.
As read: 0.46 V
